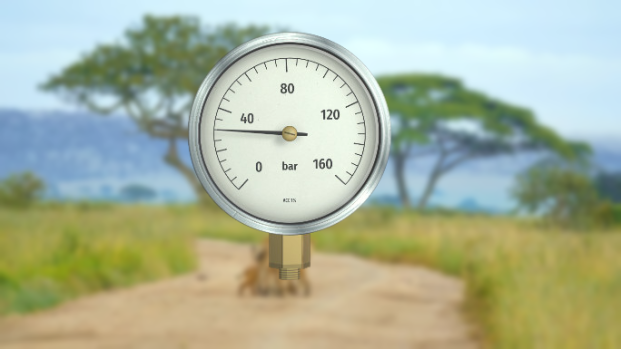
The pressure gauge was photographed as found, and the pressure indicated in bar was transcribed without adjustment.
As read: 30 bar
